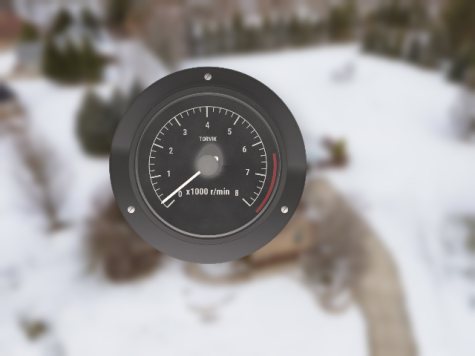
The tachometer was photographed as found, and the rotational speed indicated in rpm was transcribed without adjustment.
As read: 200 rpm
